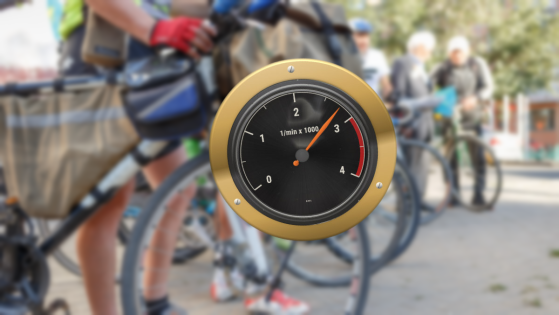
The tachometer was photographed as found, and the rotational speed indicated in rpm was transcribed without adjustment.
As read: 2750 rpm
